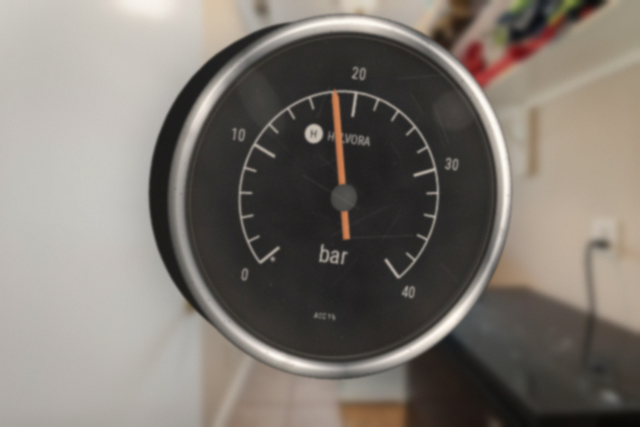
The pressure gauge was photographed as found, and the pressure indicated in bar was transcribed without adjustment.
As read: 18 bar
